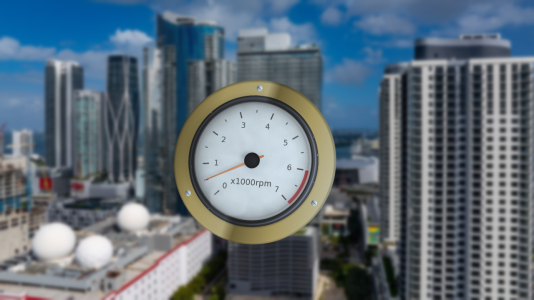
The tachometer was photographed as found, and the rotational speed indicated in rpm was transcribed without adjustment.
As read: 500 rpm
